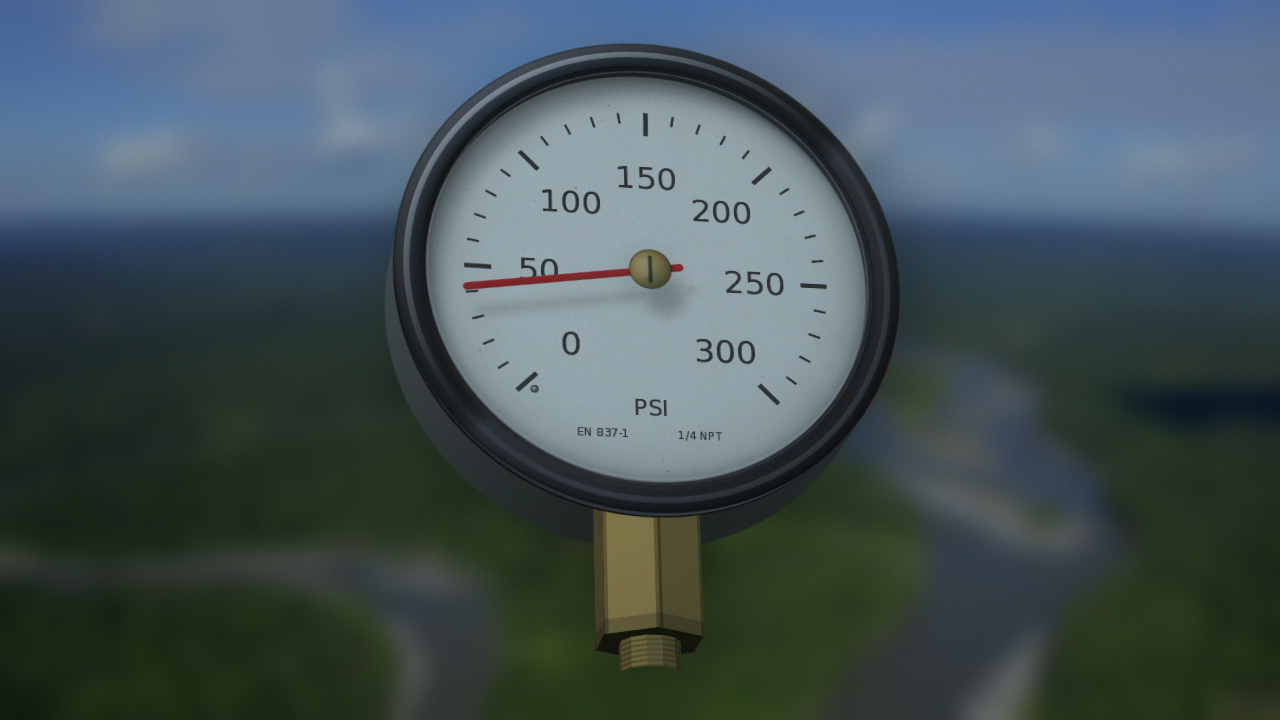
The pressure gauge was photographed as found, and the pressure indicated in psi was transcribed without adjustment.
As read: 40 psi
